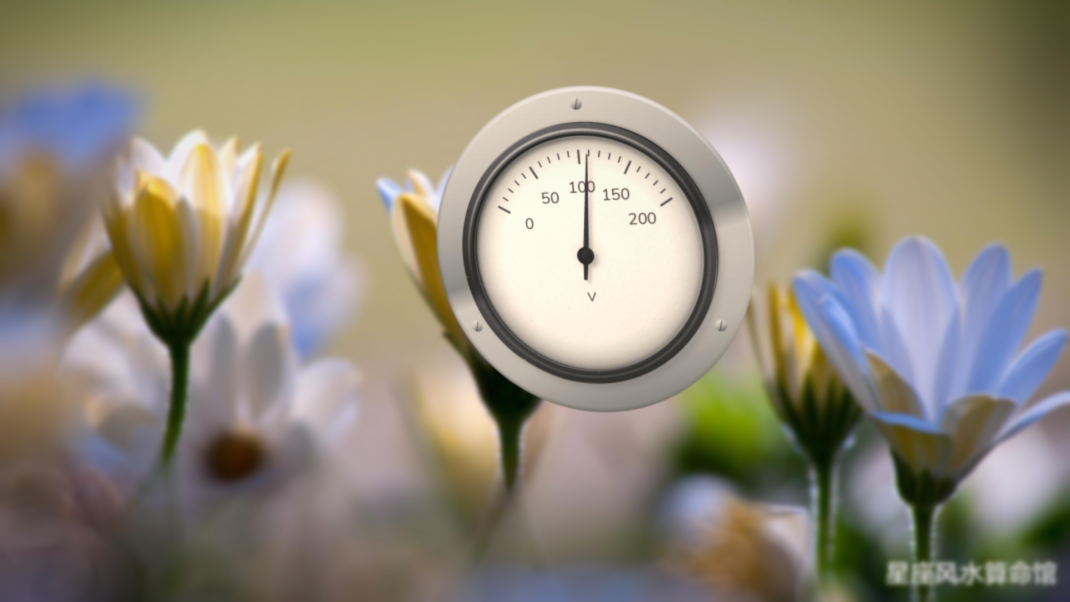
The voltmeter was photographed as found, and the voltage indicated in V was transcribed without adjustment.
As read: 110 V
